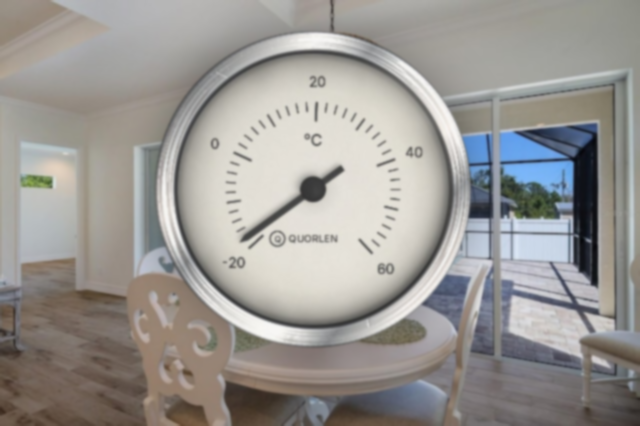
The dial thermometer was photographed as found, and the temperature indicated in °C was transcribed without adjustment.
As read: -18 °C
